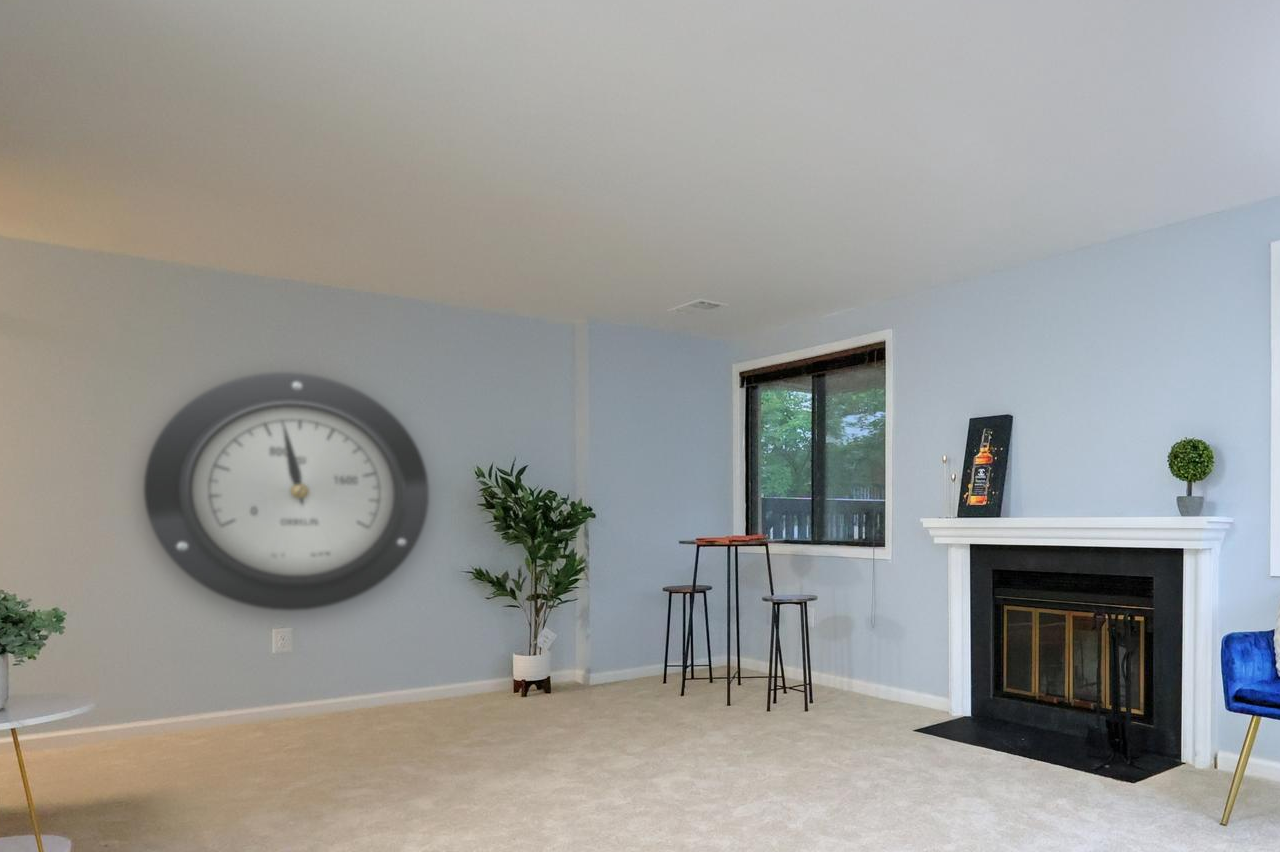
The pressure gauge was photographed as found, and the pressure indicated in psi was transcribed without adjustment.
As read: 900 psi
